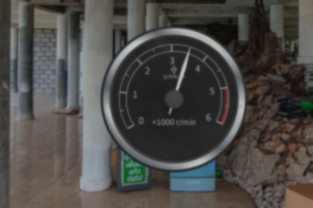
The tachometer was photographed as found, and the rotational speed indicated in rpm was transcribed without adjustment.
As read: 3500 rpm
